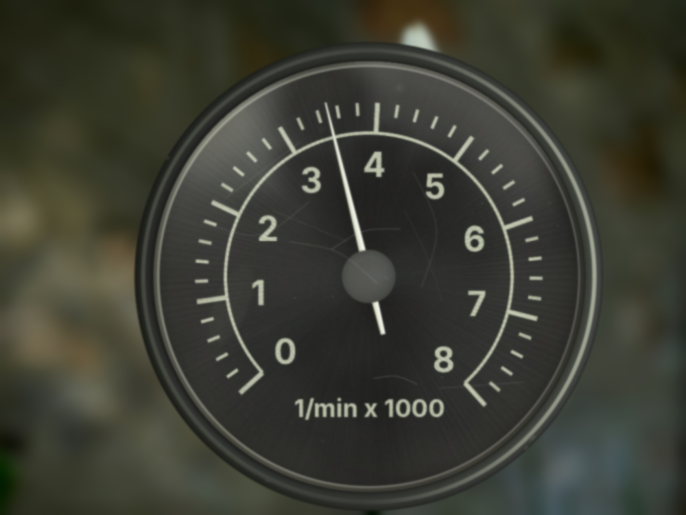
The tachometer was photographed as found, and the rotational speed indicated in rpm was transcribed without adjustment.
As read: 3500 rpm
